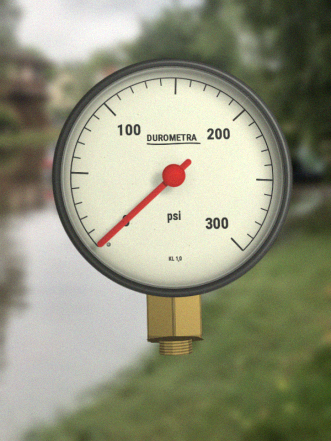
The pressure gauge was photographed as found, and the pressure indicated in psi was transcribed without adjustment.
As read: 0 psi
